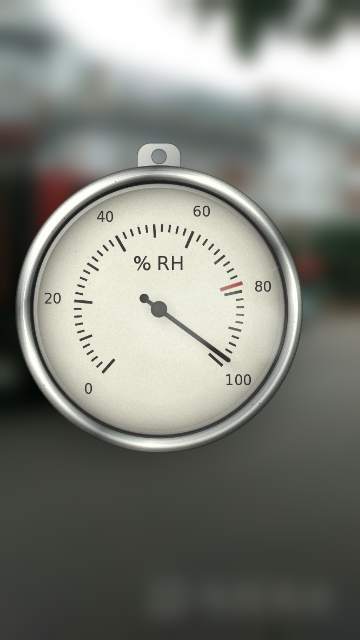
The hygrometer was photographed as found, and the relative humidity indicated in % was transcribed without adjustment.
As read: 98 %
